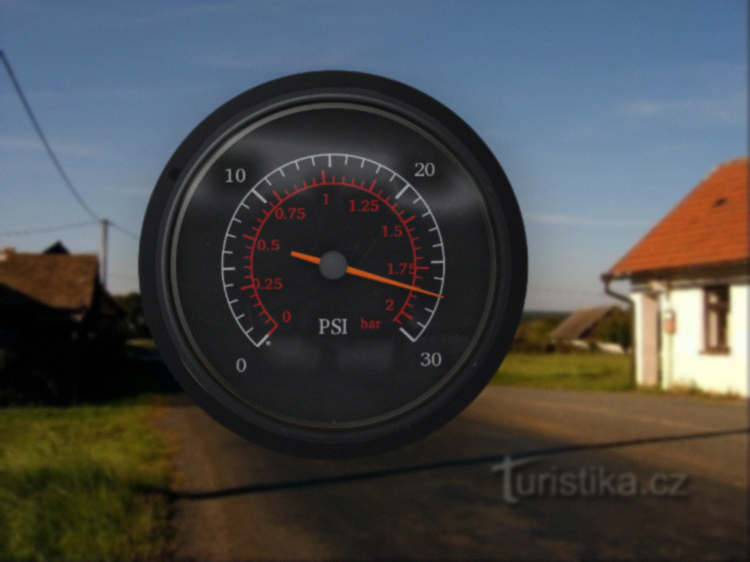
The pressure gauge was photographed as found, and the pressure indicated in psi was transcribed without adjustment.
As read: 27 psi
